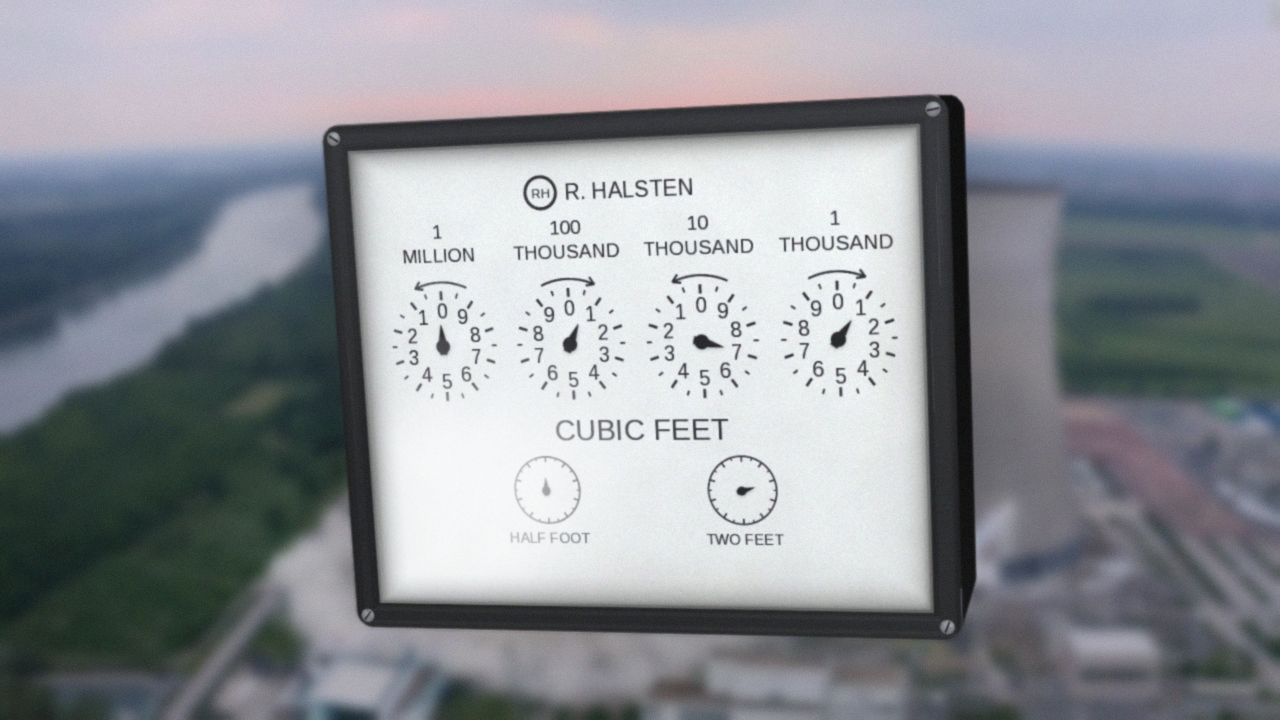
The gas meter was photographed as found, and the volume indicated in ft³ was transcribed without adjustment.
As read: 7100 ft³
